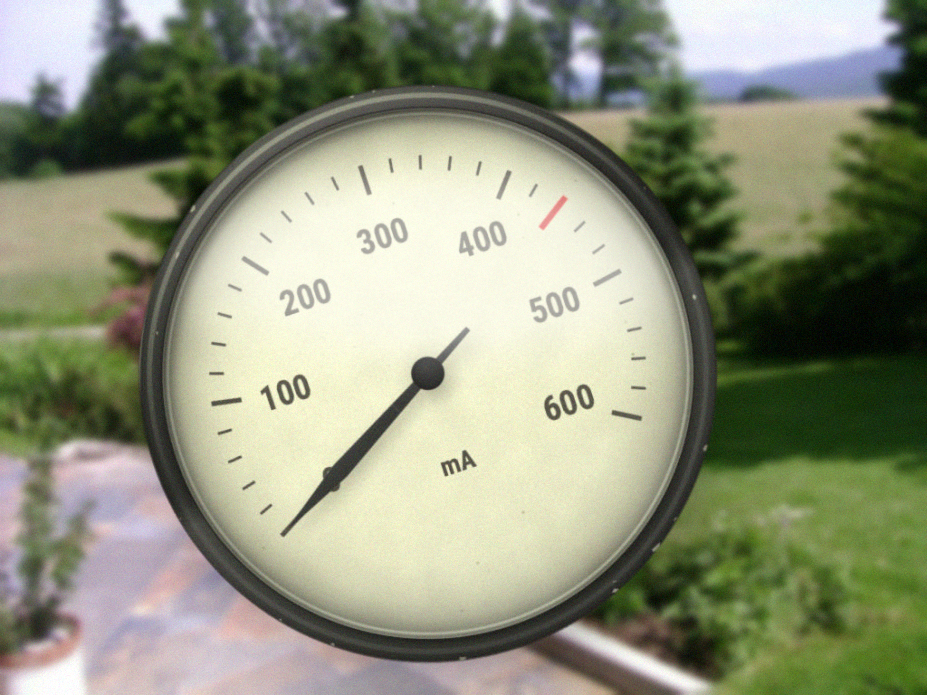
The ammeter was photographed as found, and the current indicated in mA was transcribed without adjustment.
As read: 0 mA
